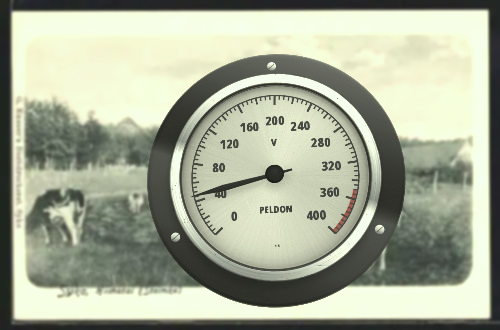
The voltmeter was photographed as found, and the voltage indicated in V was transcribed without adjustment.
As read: 45 V
